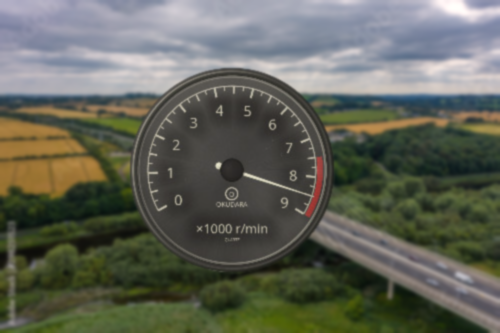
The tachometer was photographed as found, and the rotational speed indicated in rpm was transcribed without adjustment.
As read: 8500 rpm
